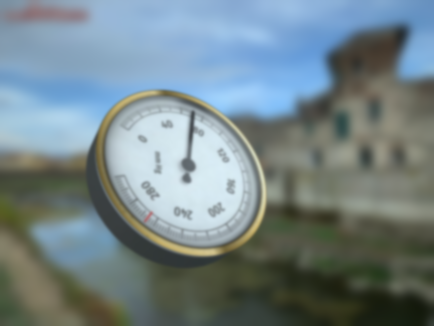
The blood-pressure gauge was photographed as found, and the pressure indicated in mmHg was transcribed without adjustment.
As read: 70 mmHg
